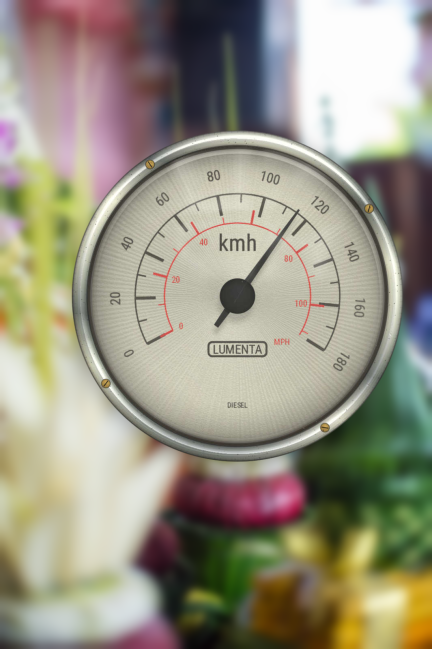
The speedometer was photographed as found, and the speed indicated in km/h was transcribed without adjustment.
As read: 115 km/h
